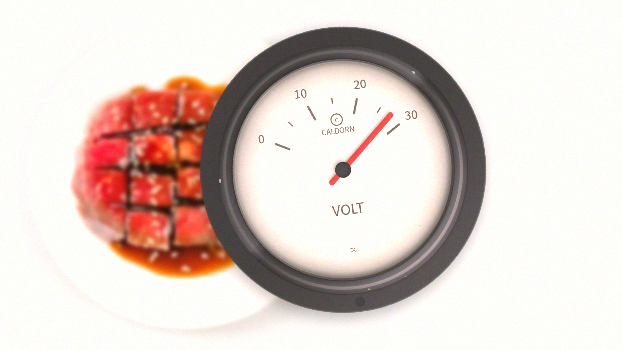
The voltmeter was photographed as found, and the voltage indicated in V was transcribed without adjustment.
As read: 27.5 V
